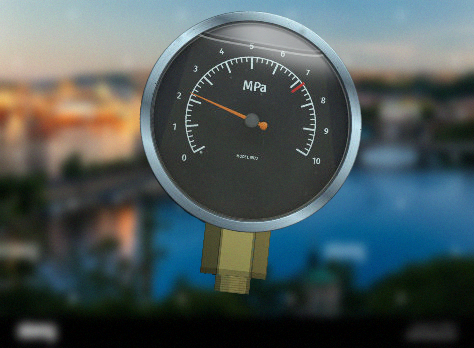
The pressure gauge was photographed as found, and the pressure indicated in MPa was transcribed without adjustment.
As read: 2.2 MPa
